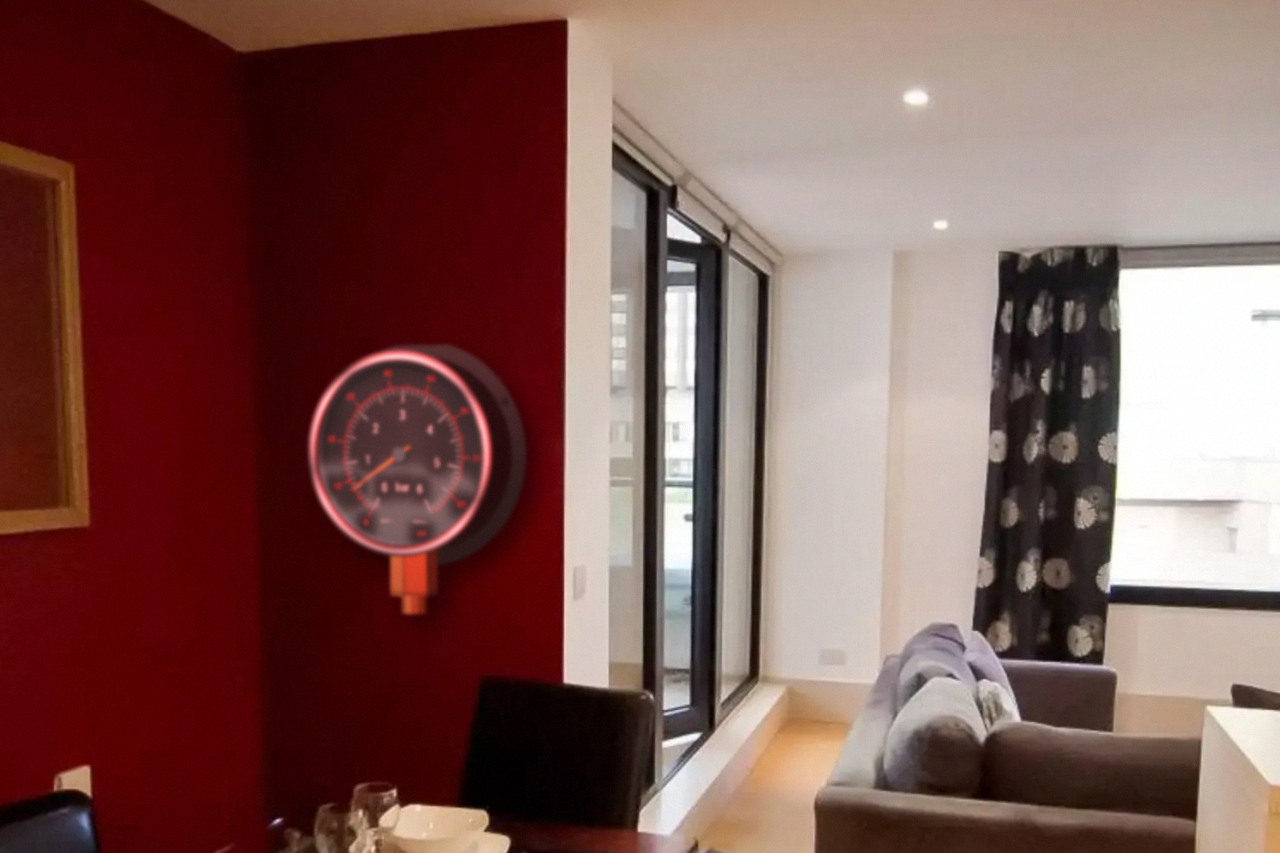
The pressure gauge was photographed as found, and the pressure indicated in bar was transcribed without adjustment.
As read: 0.5 bar
